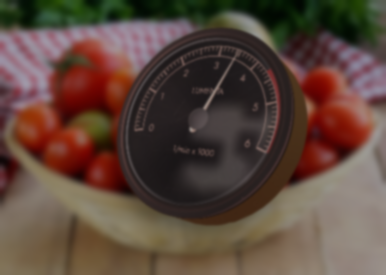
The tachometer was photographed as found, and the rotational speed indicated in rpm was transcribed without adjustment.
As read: 3500 rpm
